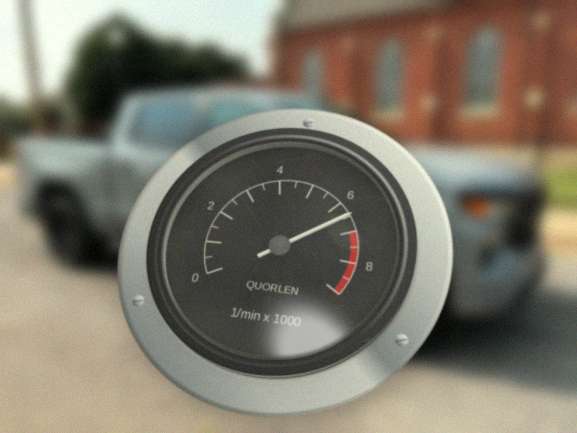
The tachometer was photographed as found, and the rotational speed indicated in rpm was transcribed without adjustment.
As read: 6500 rpm
